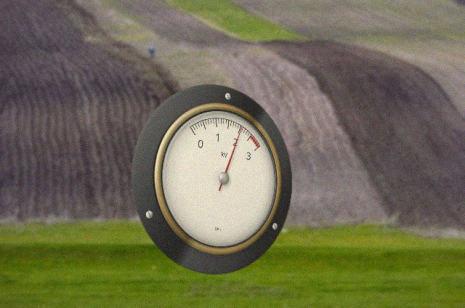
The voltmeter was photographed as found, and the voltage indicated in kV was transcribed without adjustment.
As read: 2 kV
